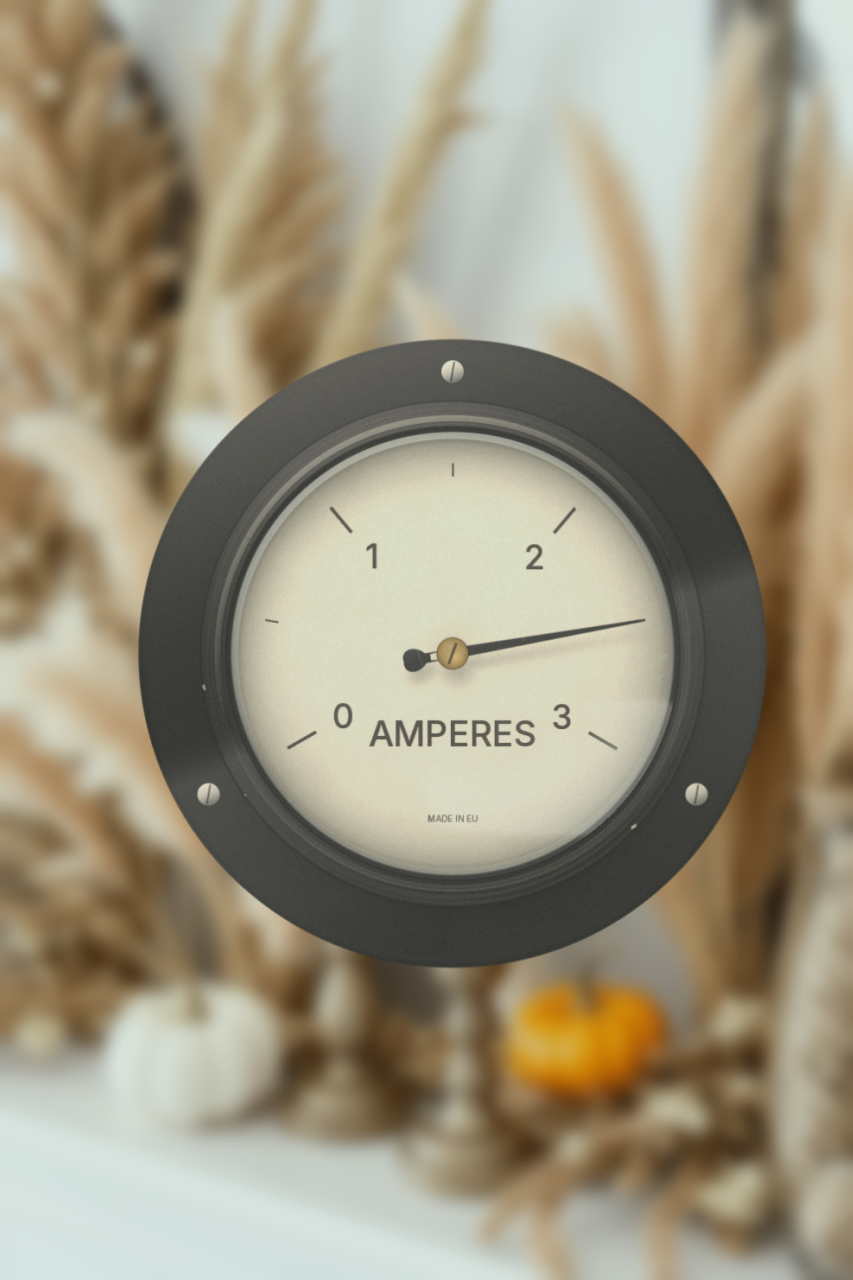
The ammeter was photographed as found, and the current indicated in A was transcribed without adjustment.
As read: 2.5 A
